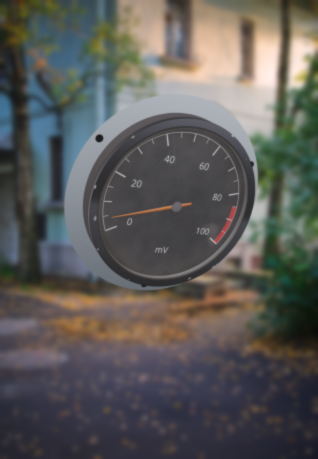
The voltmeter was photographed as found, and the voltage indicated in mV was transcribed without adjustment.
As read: 5 mV
